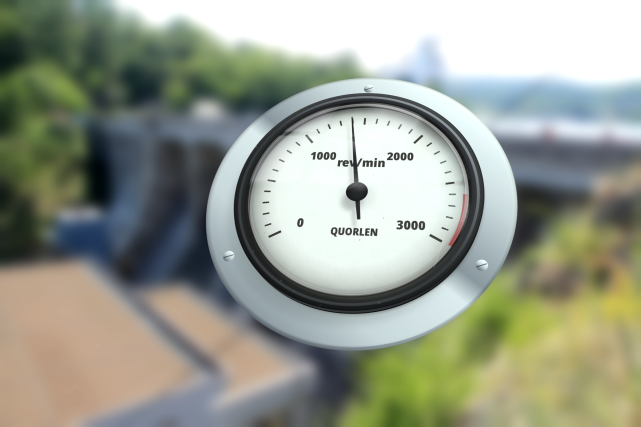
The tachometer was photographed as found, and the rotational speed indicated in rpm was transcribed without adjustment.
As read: 1400 rpm
